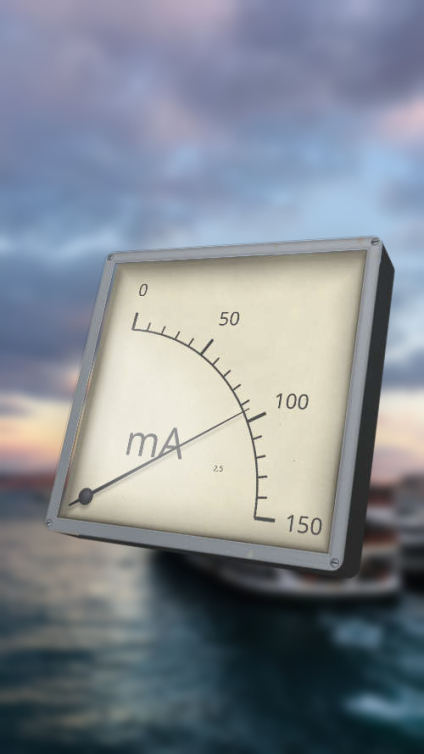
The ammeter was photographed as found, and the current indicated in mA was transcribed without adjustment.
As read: 95 mA
